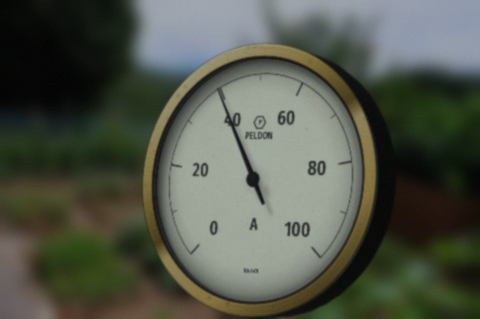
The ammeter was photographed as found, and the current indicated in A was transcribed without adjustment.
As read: 40 A
